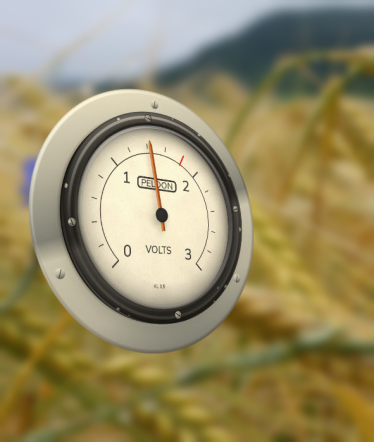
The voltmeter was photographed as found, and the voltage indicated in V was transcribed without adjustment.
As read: 1.4 V
